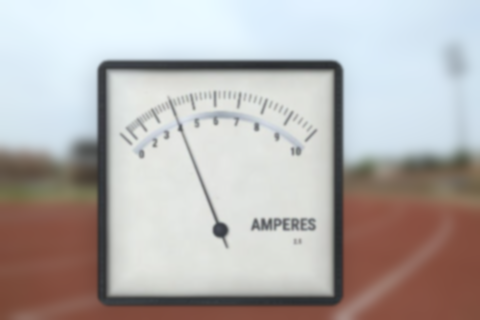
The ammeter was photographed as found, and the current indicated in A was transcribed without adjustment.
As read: 4 A
